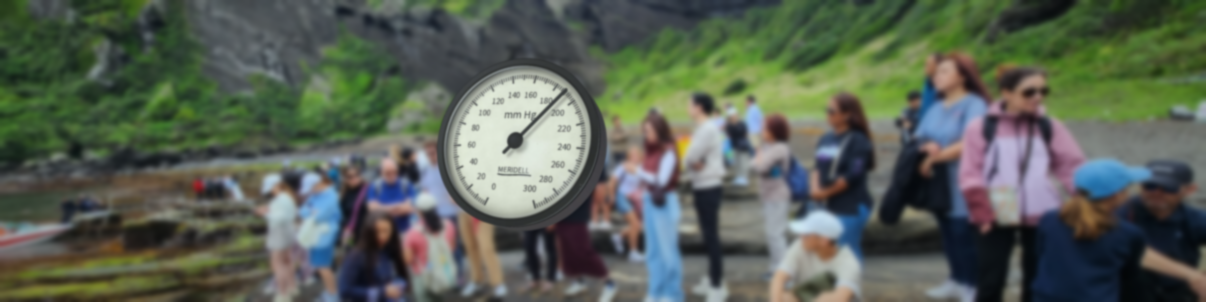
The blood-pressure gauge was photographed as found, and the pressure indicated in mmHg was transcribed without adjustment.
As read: 190 mmHg
